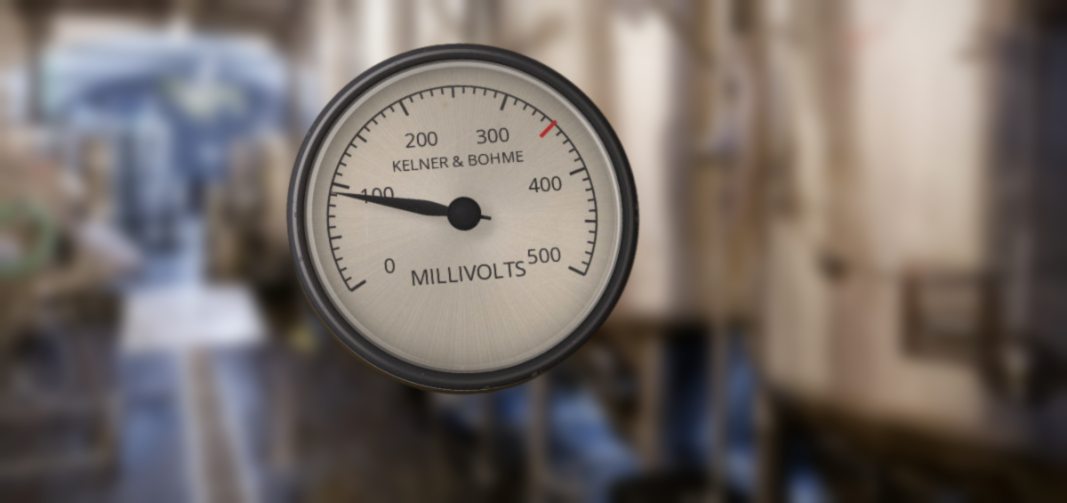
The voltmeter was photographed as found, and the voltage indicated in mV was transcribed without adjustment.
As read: 90 mV
